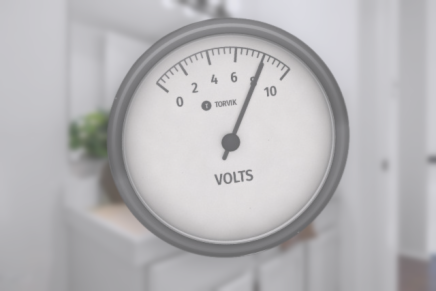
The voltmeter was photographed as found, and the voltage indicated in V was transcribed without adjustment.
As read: 8 V
